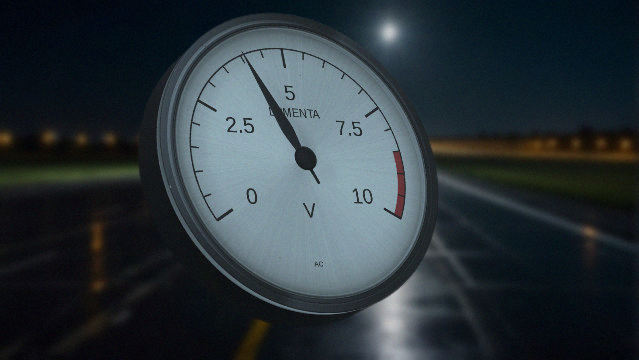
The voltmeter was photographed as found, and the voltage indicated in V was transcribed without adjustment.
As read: 4 V
